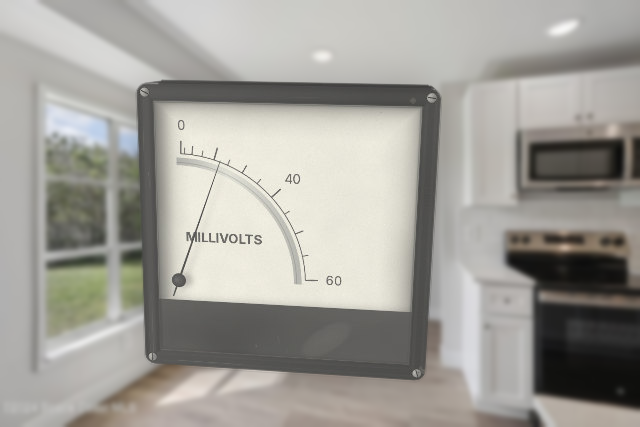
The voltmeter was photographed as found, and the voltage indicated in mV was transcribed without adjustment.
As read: 22.5 mV
